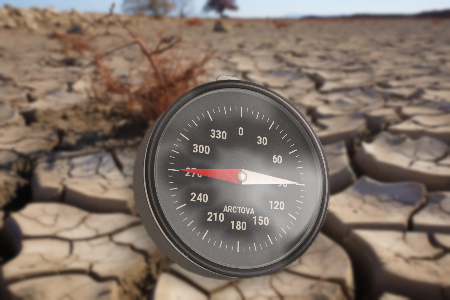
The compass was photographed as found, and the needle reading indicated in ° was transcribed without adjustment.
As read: 270 °
